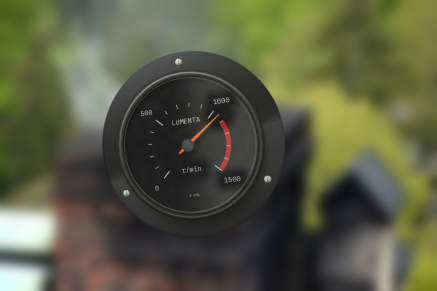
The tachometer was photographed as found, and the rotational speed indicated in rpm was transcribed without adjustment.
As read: 1050 rpm
